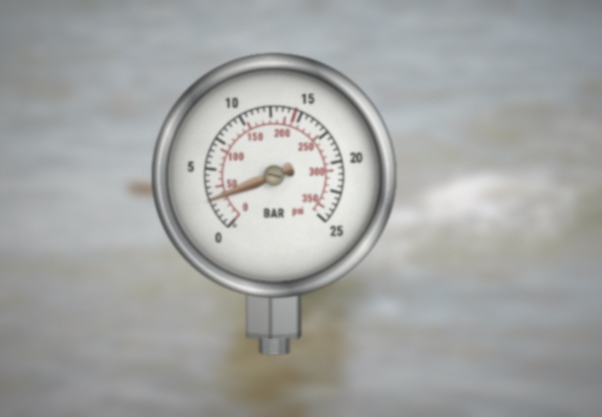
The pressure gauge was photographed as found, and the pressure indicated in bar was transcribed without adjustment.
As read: 2.5 bar
